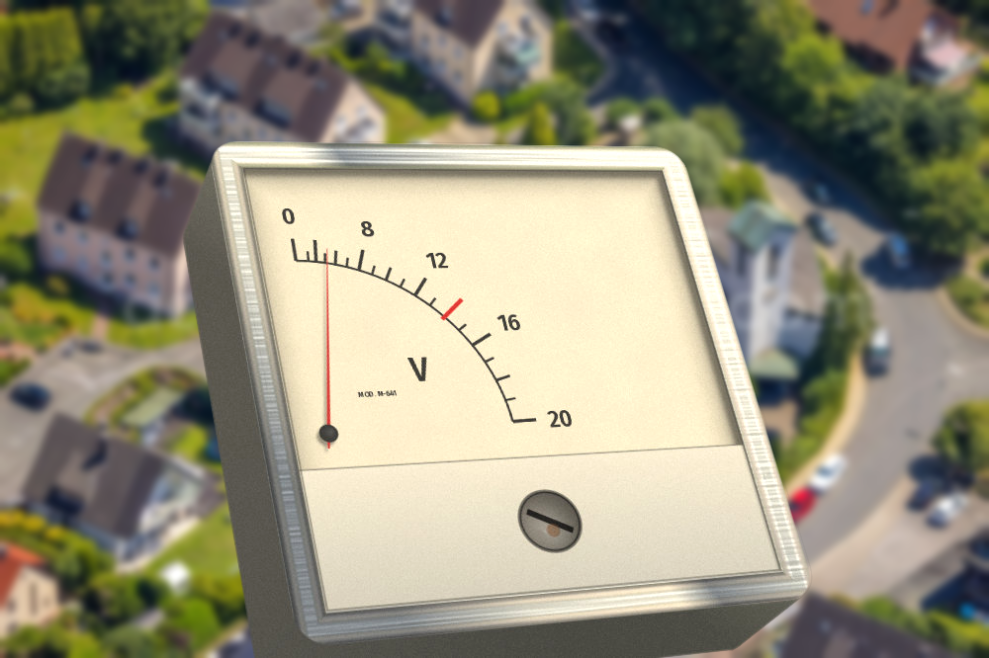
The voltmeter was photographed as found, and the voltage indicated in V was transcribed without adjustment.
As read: 5 V
